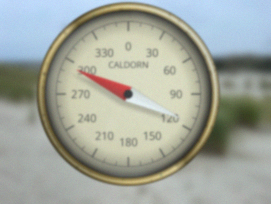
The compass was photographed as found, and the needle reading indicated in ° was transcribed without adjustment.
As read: 295 °
